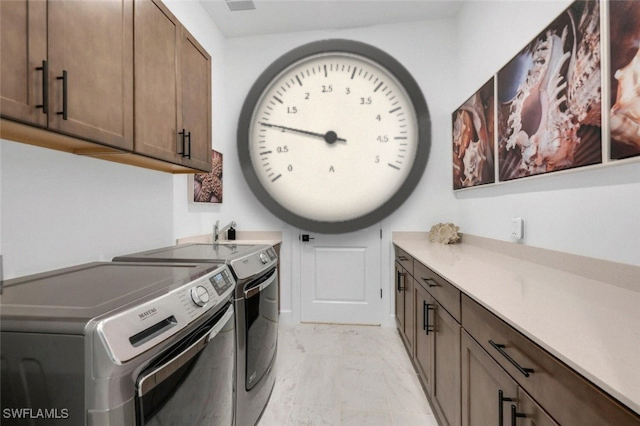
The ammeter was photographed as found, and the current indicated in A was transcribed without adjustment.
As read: 1 A
